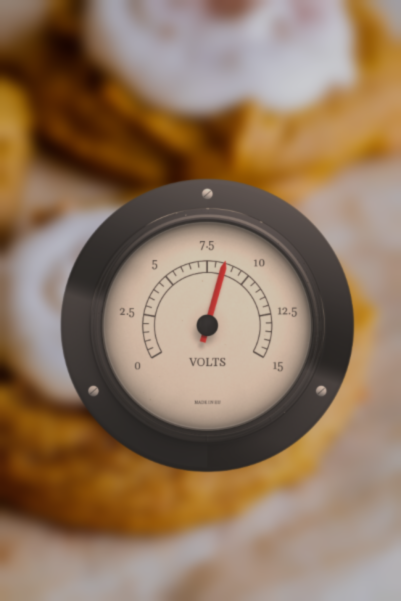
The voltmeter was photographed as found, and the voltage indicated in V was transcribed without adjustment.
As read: 8.5 V
